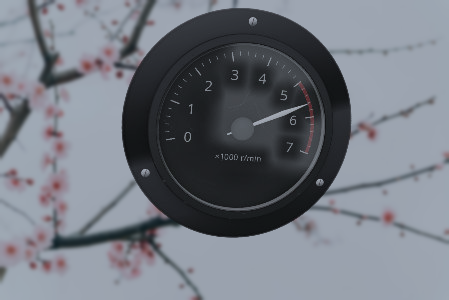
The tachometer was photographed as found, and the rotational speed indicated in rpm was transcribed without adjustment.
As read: 5600 rpm
